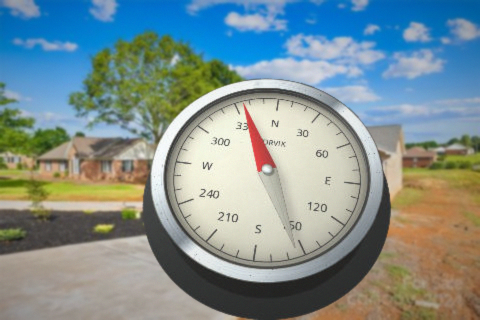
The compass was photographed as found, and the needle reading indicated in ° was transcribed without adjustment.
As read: 335 °
